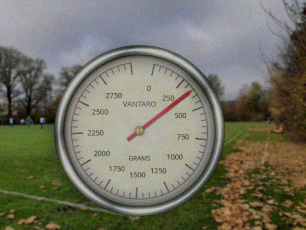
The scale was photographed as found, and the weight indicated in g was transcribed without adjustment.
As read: 350 g
